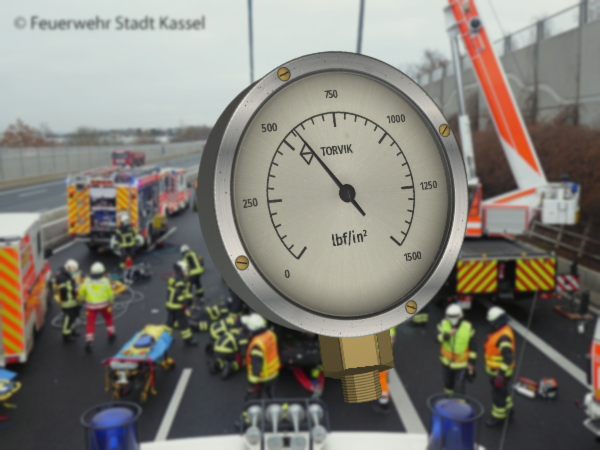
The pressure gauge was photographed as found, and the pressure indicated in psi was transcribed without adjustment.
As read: 550 psi
